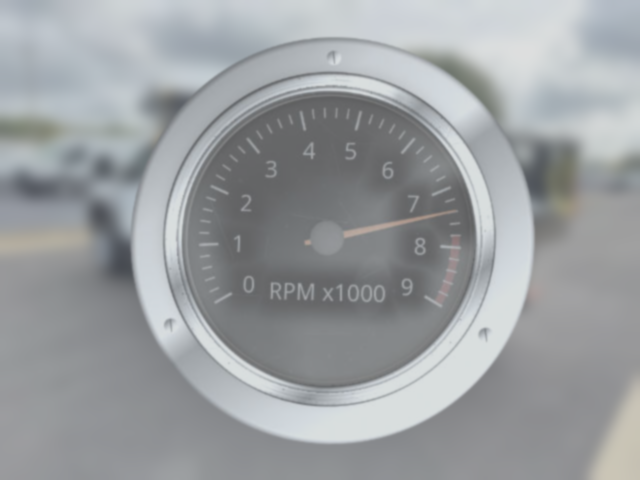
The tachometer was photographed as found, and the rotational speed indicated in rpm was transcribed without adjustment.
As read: 7400 rpm
